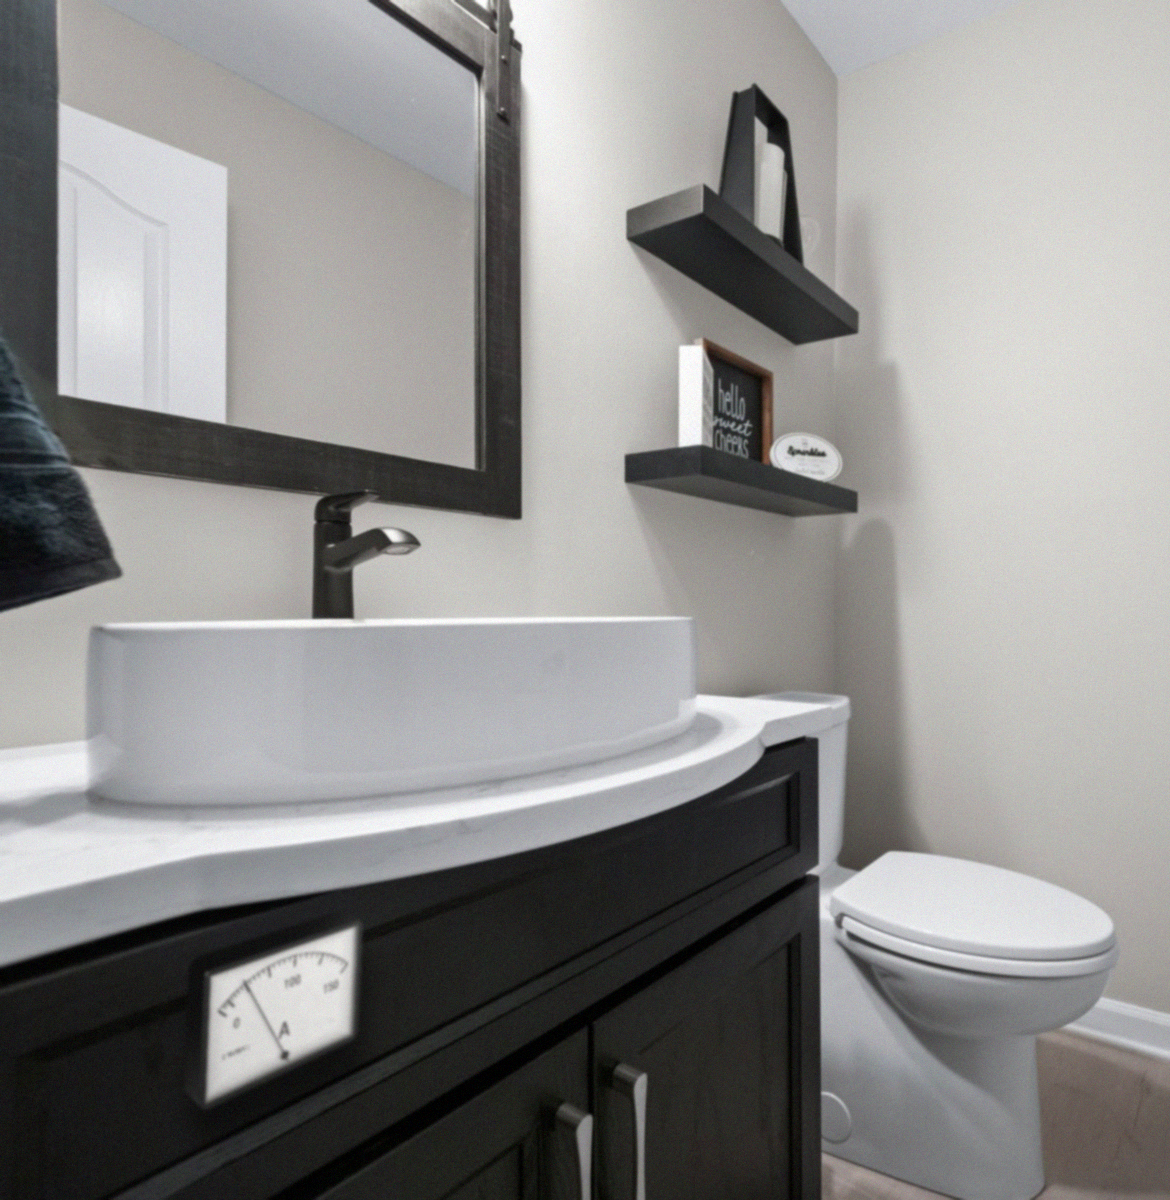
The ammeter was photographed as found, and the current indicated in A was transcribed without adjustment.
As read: 50 A
